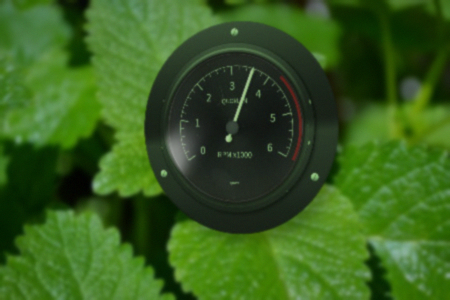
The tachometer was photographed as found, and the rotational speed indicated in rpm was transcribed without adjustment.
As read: 3600 rpm
